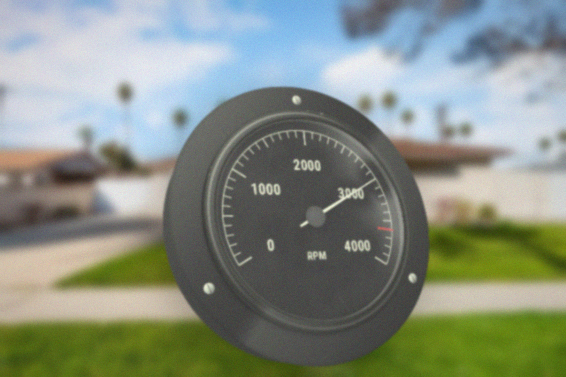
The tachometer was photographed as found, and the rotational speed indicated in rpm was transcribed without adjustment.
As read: 3000 rpm
